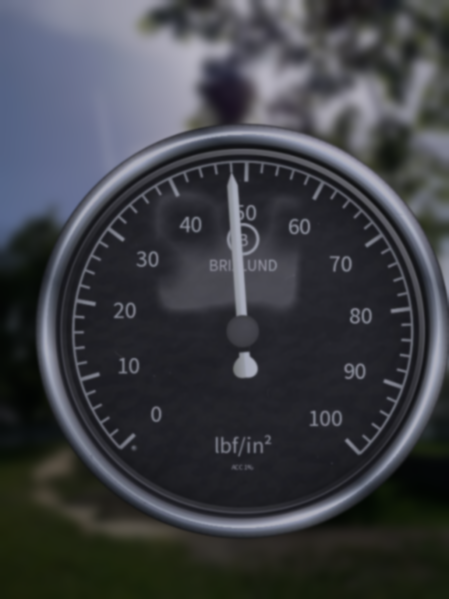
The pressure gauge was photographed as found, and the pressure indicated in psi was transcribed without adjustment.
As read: 48 psi
